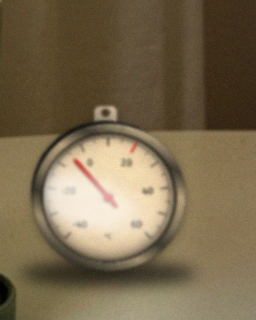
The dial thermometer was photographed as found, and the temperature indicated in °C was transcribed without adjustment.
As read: -5 °C
